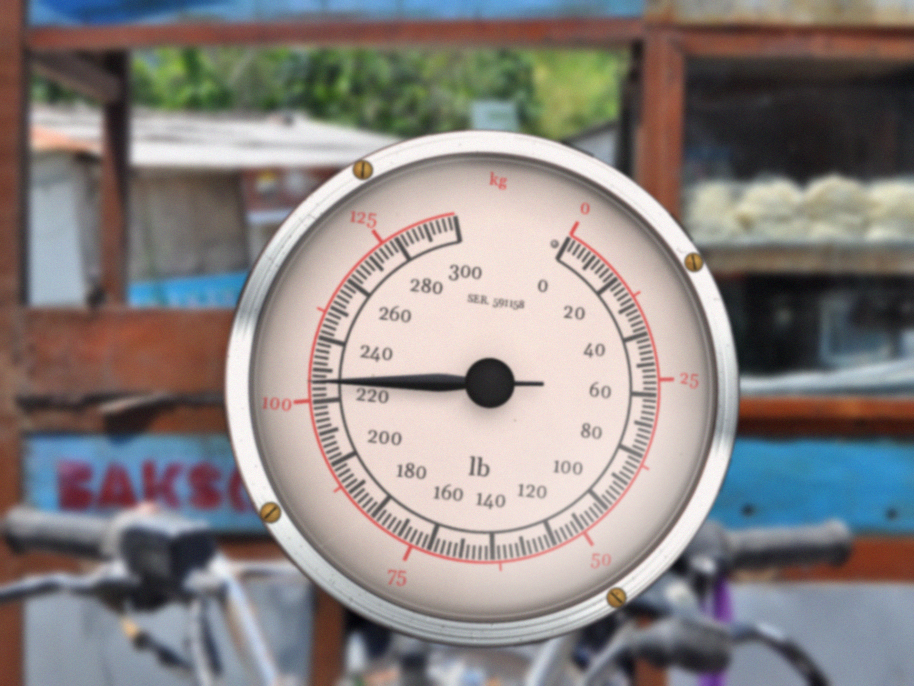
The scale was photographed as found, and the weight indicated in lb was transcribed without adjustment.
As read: 226 lb
